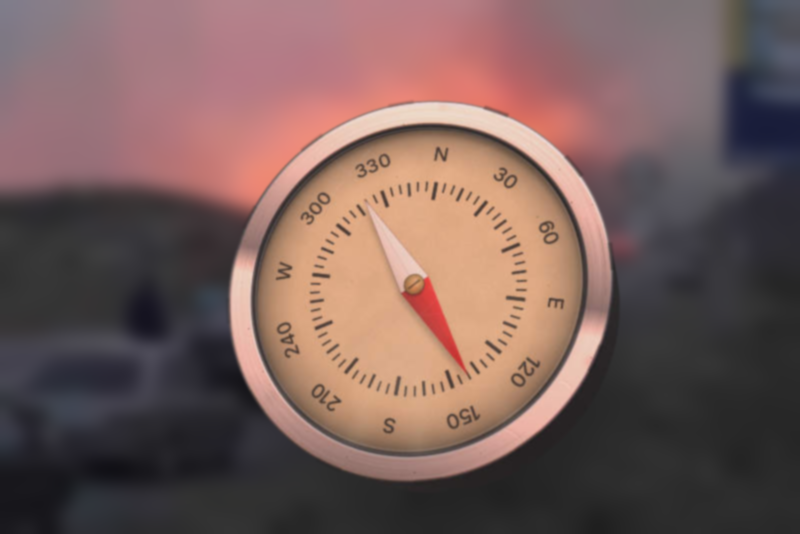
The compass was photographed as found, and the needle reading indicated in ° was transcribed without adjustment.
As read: 140 °
